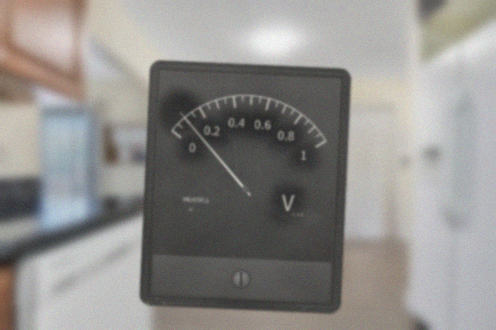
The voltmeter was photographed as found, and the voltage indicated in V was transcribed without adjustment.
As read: 0.1 V
